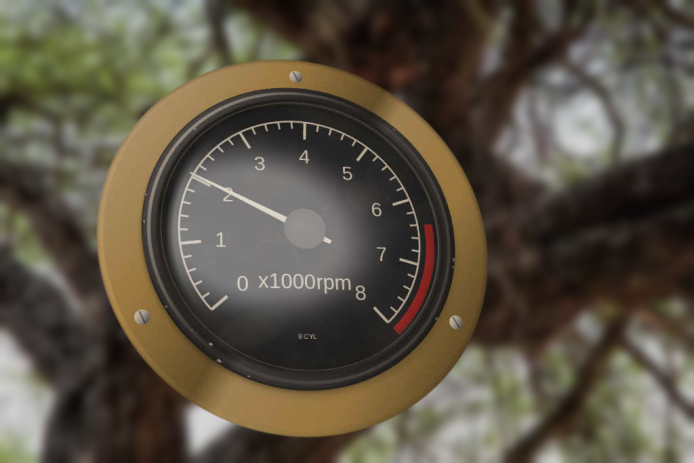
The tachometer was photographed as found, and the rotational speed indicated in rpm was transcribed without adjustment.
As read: 2000 rpm
